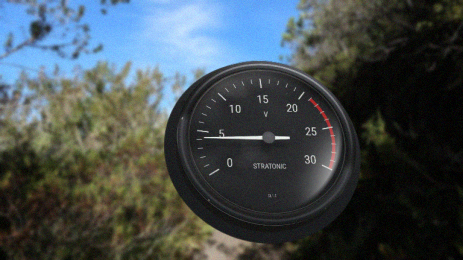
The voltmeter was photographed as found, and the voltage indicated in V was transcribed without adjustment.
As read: 4 V
